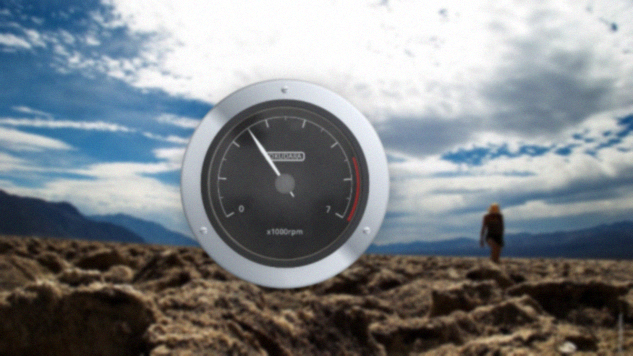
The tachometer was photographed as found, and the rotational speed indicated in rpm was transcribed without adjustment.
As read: 2500 rpm
